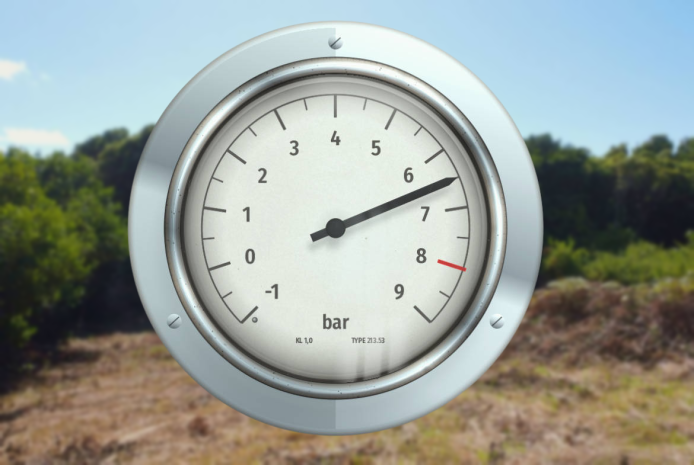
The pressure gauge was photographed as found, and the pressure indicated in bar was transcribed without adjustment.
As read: 6.5 bar
